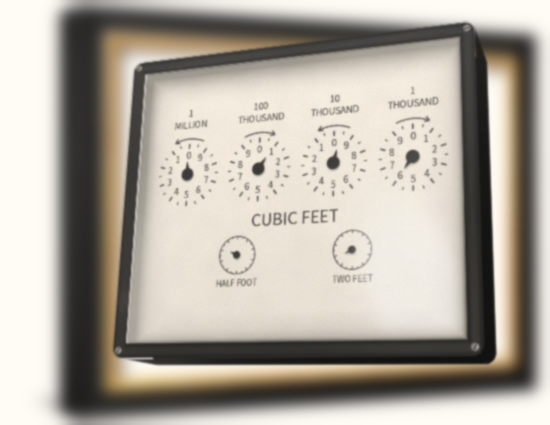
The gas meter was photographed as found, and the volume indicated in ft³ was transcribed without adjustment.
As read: 9600 ft³
